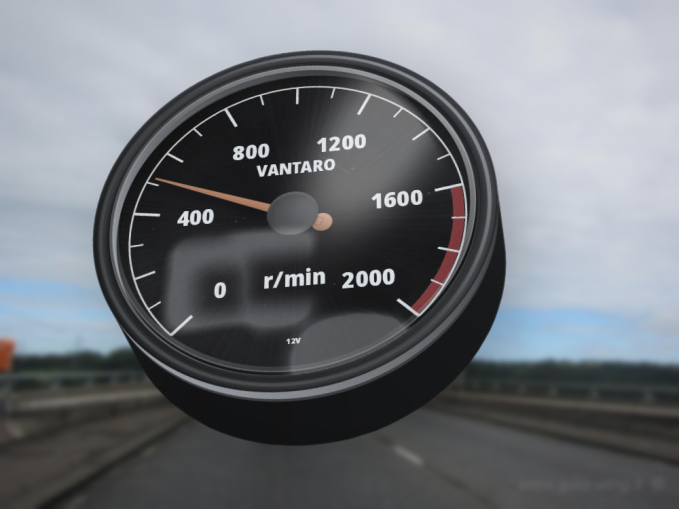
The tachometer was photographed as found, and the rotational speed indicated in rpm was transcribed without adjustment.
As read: 500 rpm
